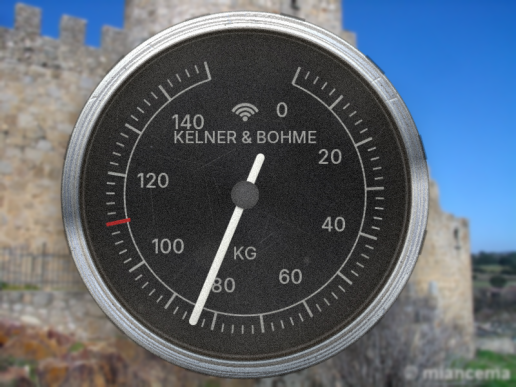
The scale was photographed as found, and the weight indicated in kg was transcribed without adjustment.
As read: 84 kg
